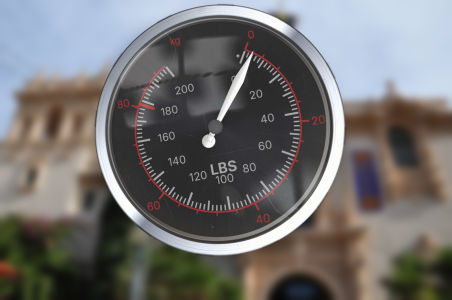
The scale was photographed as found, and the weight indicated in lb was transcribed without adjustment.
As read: 4 lb
